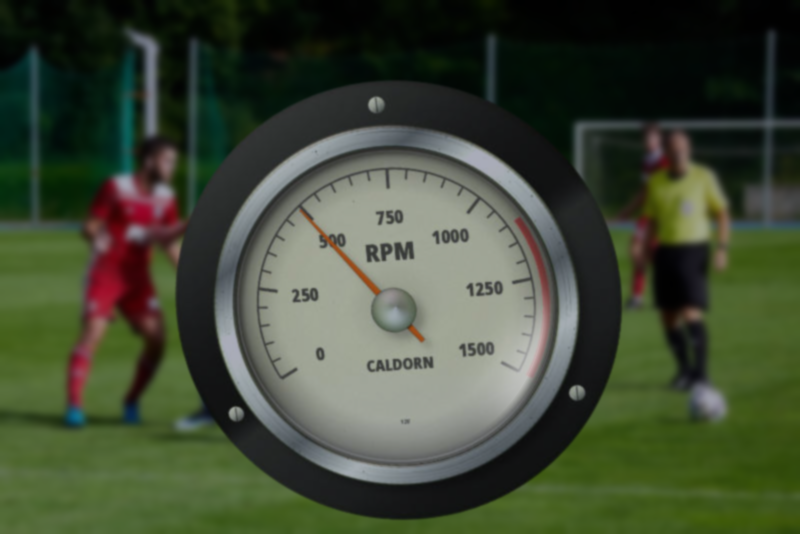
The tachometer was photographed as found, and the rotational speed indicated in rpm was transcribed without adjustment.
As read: 500 rpm
